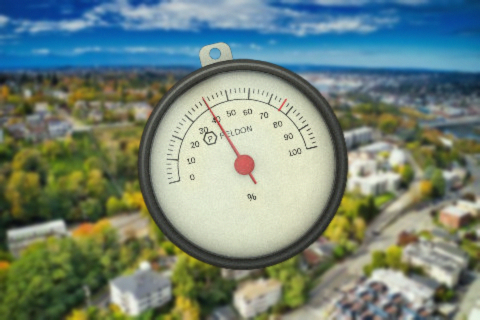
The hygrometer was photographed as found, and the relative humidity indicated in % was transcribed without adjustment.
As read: 40 %
